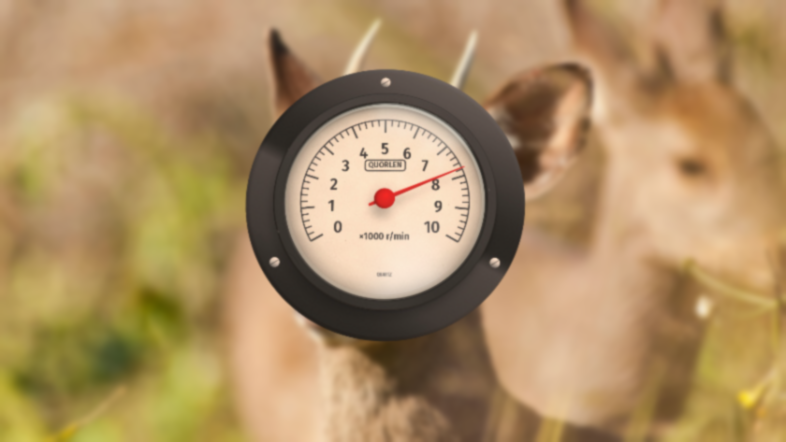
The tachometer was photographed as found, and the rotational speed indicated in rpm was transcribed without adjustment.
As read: 7800 rpm
